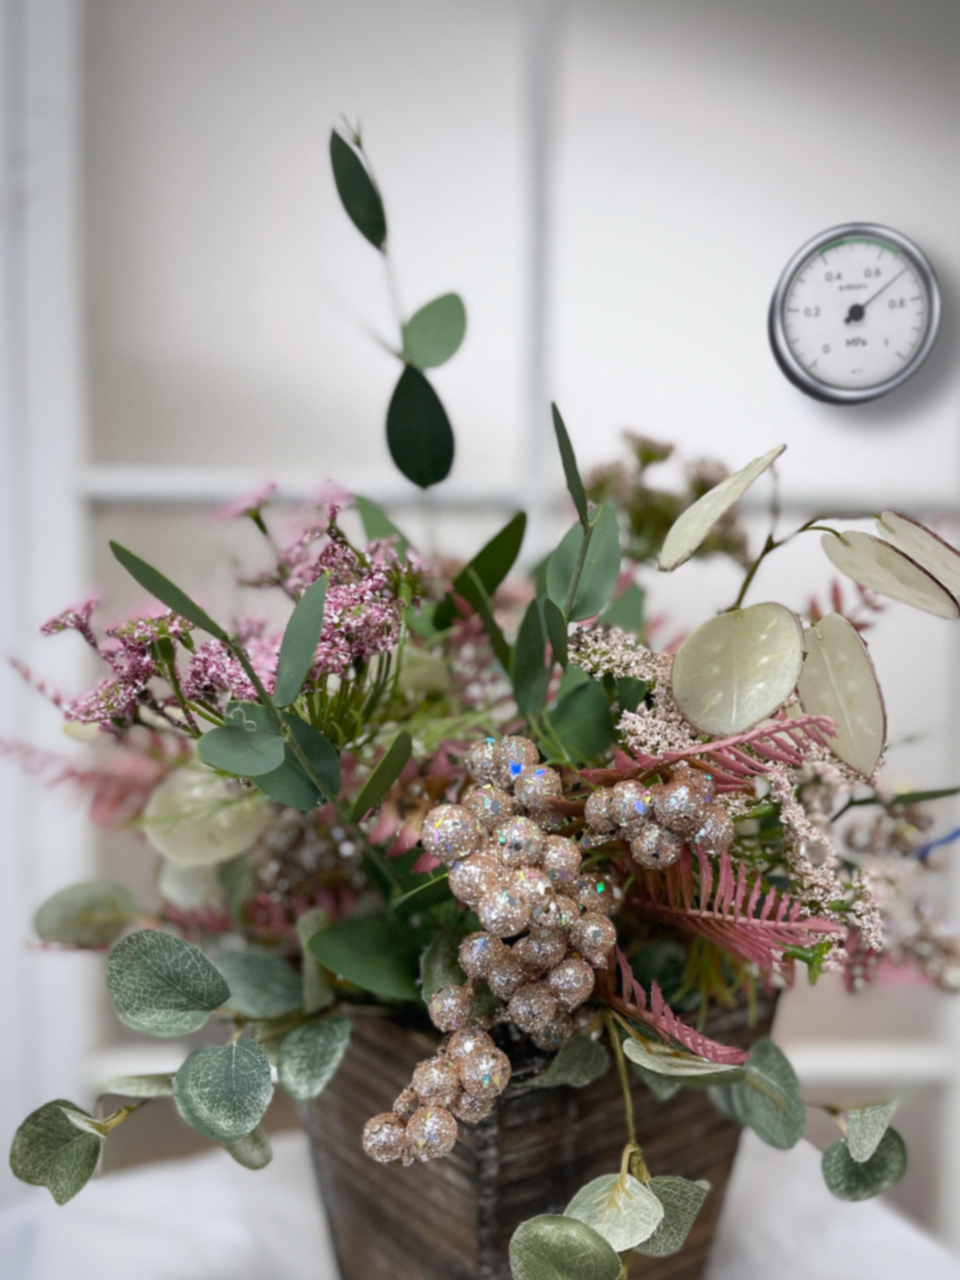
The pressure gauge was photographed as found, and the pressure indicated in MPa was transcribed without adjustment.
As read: 0.7 MPa
